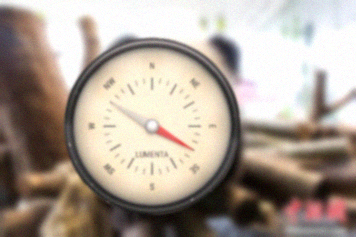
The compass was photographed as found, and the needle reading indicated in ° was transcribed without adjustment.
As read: 120 °
